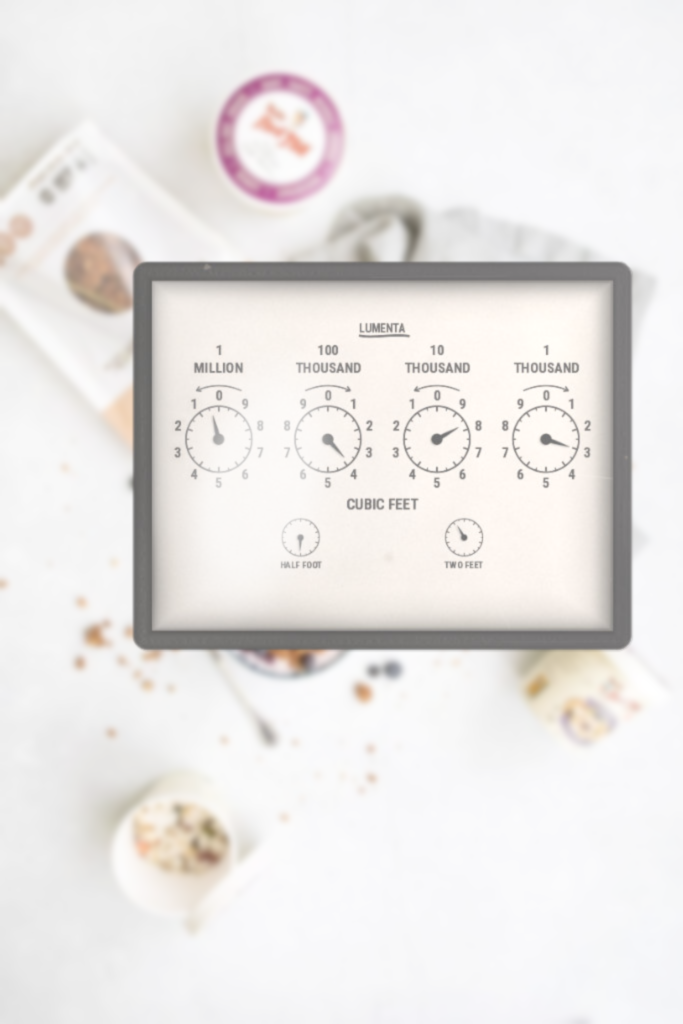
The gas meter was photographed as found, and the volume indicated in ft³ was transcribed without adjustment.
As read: 38300 ft³
